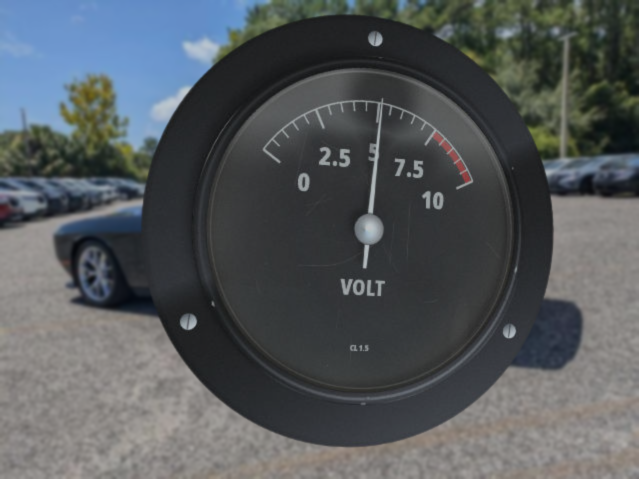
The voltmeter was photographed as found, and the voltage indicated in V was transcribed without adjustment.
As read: 5 V
